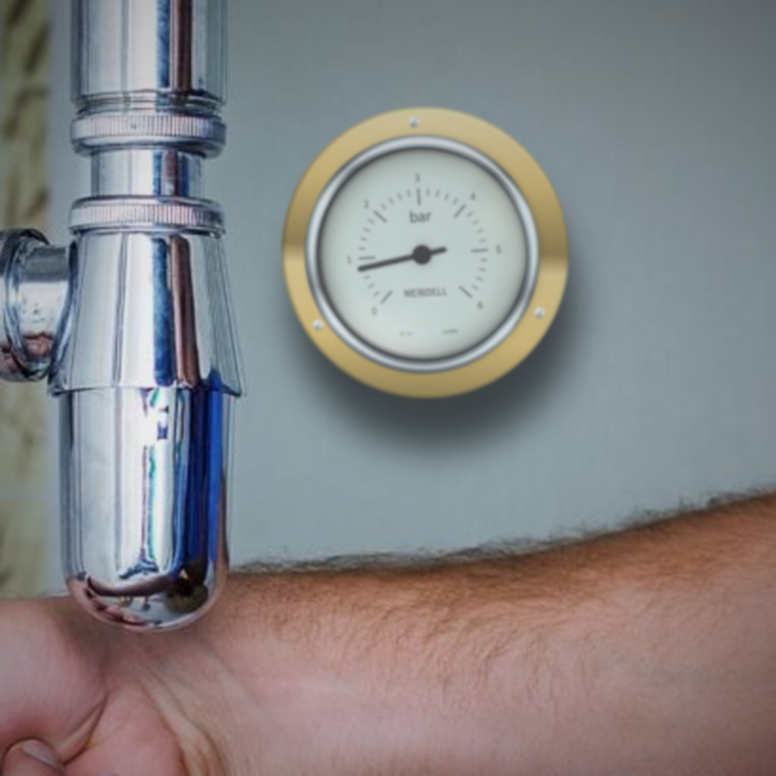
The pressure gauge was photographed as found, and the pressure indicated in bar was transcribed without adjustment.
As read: 0.8 bar
